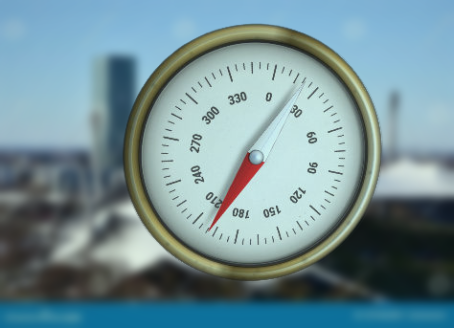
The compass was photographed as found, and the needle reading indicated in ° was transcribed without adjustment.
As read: 200 °
